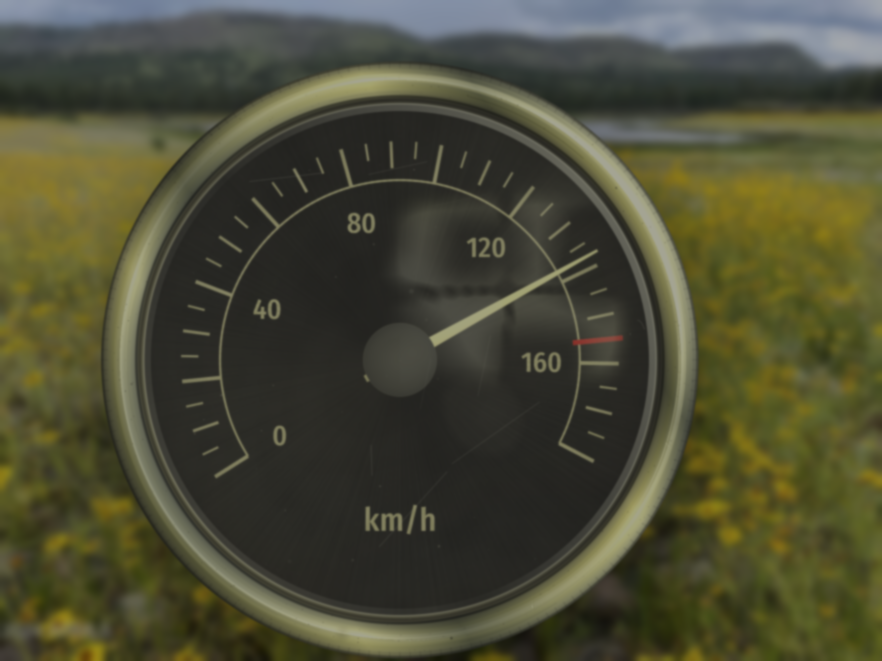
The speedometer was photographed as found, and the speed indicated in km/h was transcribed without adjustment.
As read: 137.5 km/h
